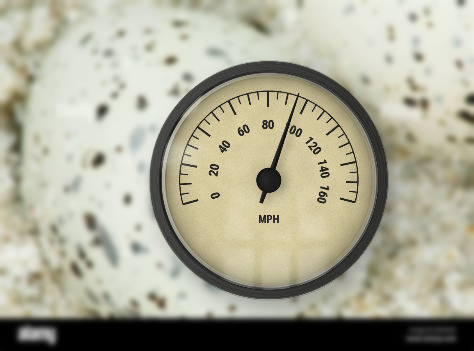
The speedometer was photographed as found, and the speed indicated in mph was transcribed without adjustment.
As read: 95 mph
